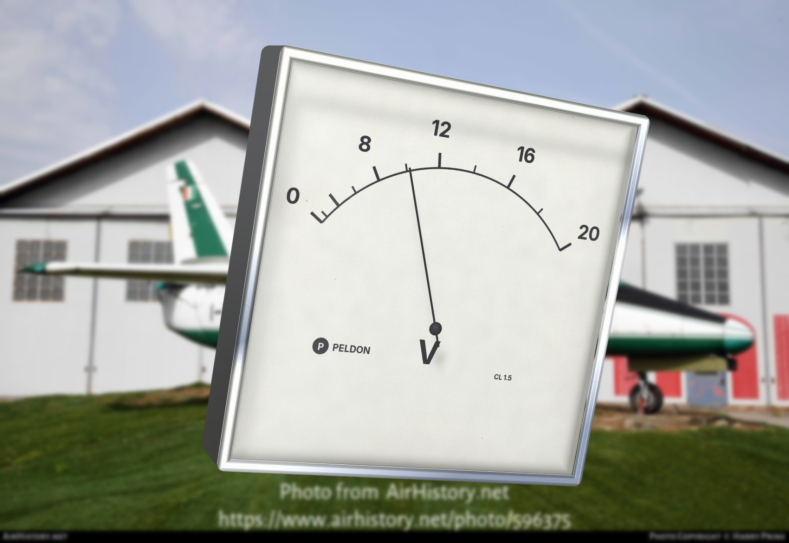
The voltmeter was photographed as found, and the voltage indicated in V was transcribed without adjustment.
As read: 10 V
